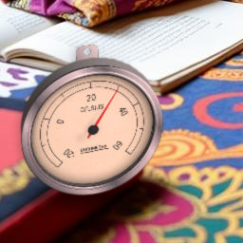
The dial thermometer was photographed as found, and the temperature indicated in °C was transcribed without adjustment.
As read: 30 °C
